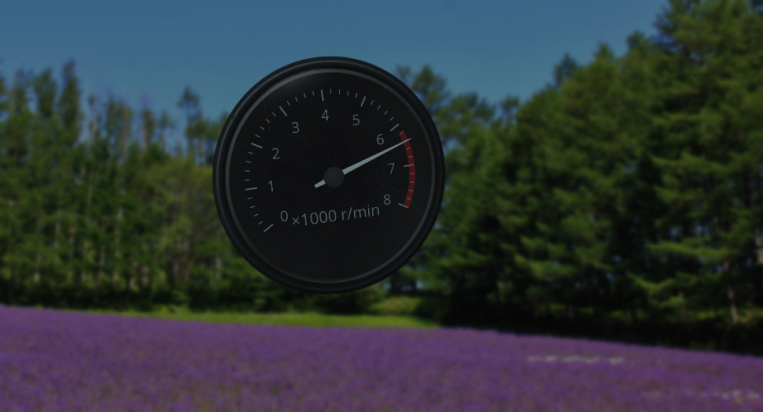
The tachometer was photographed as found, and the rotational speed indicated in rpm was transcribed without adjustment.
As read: 6400 rpm
